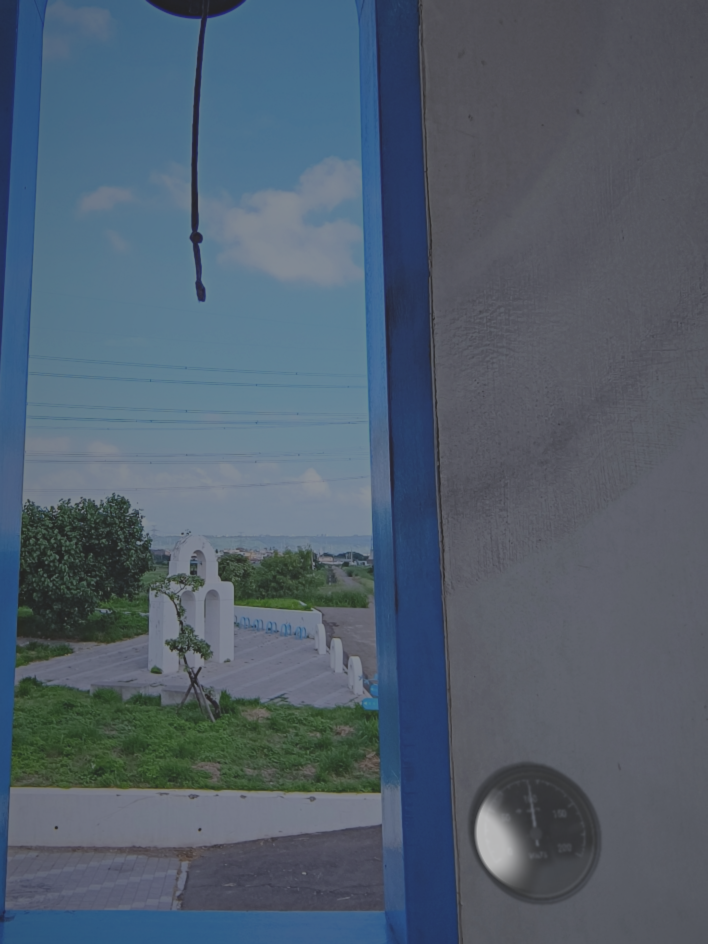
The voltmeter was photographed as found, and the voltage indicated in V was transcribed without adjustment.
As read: 100 V
